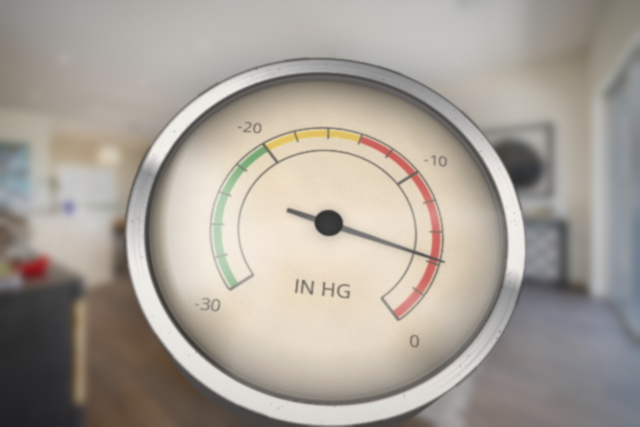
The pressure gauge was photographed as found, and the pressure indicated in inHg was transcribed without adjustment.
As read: -4 inHg
